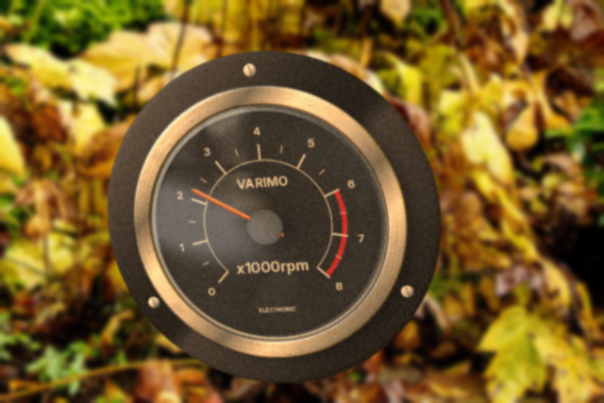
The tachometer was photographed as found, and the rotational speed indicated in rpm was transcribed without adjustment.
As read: 2250 rpm
